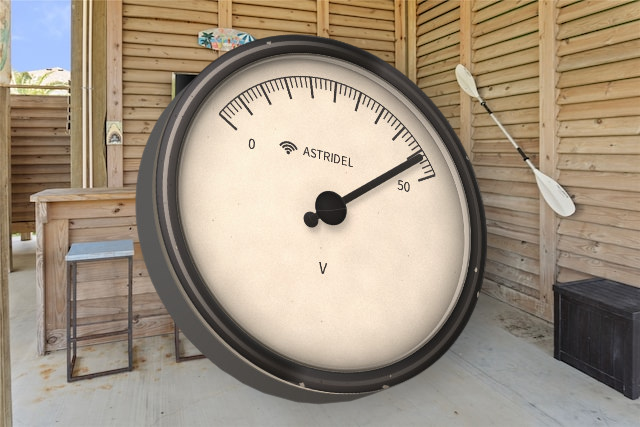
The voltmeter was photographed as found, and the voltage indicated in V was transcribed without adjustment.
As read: 46 V
